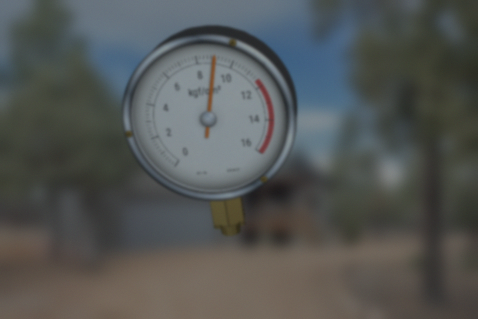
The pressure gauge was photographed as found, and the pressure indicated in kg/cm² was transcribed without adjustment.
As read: 9 kg/cm²
